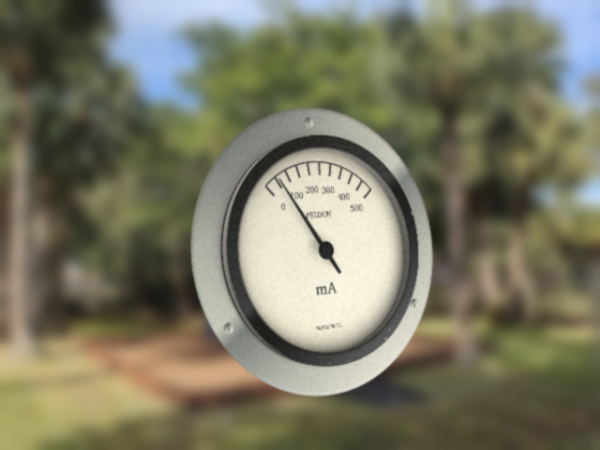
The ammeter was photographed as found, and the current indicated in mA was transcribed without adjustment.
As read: 50 mA
